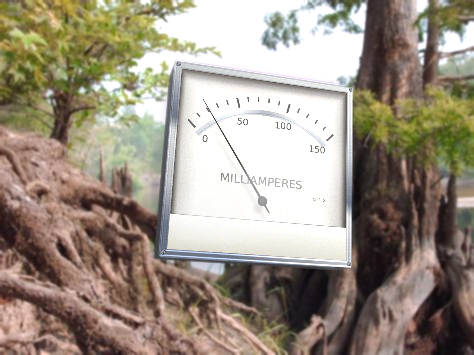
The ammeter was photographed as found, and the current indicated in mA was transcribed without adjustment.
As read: 20 mA
